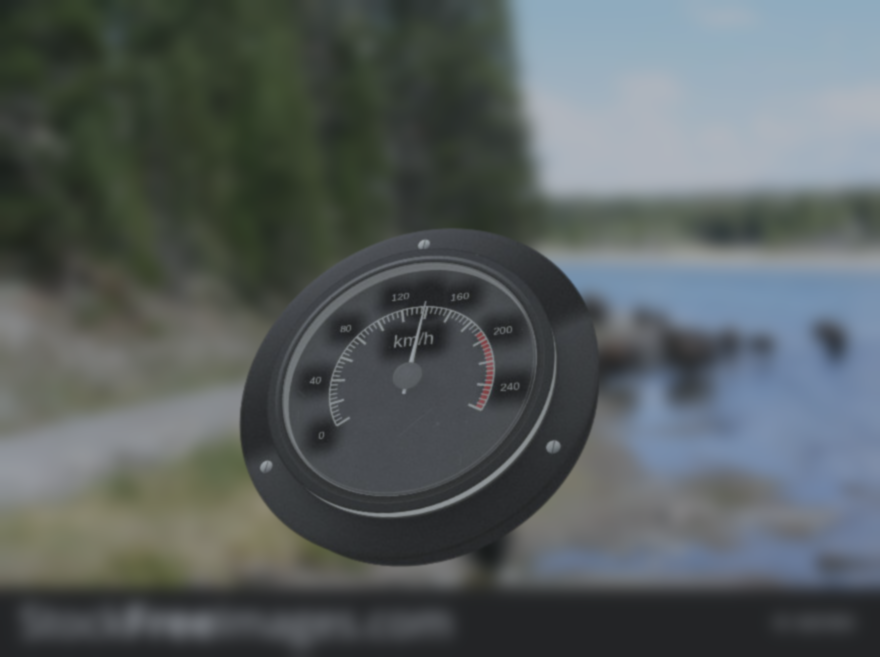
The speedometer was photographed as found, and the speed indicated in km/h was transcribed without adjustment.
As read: 140 km/h
